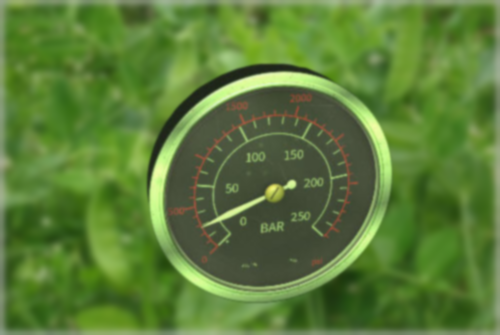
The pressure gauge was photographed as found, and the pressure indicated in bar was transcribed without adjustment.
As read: 20 bar
